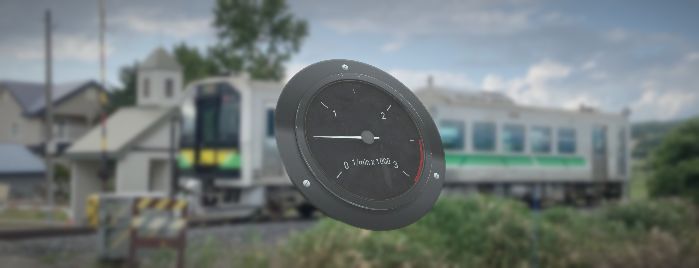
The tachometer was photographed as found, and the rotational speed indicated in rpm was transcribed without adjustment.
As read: 500 rpm
